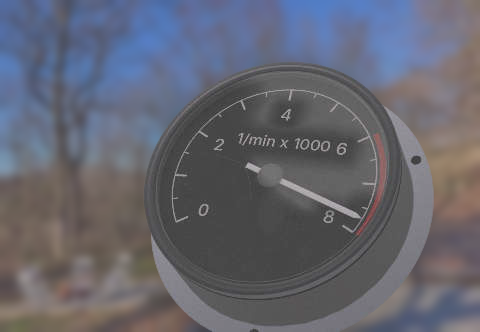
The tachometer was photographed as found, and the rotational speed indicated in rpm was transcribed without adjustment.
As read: 7750 rpm
